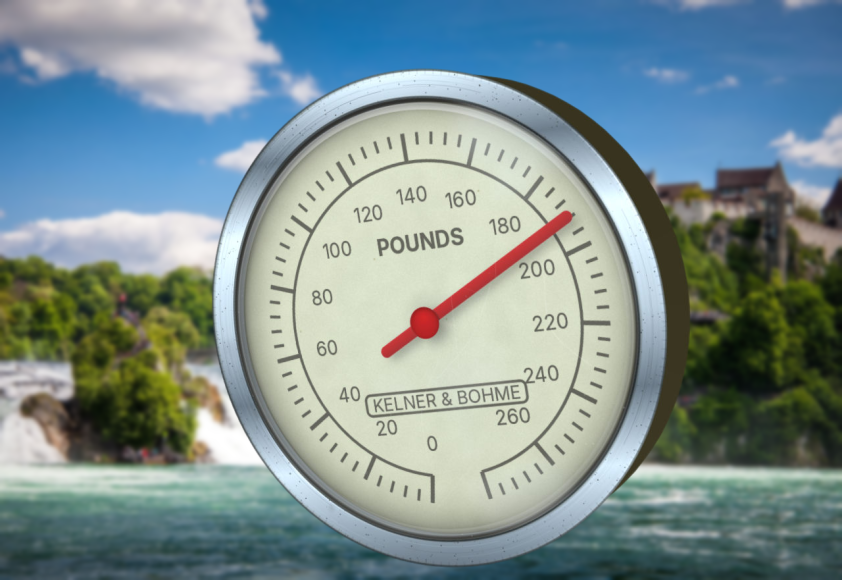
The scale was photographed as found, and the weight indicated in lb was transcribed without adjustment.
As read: 192 lb
